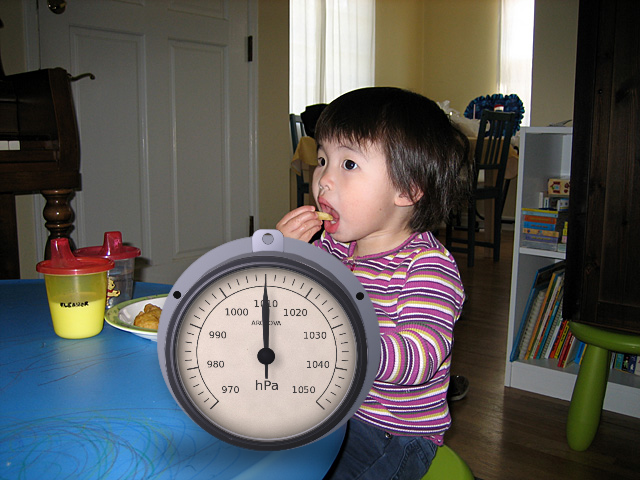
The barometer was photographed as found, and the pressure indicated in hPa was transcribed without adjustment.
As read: 1010 hPa
